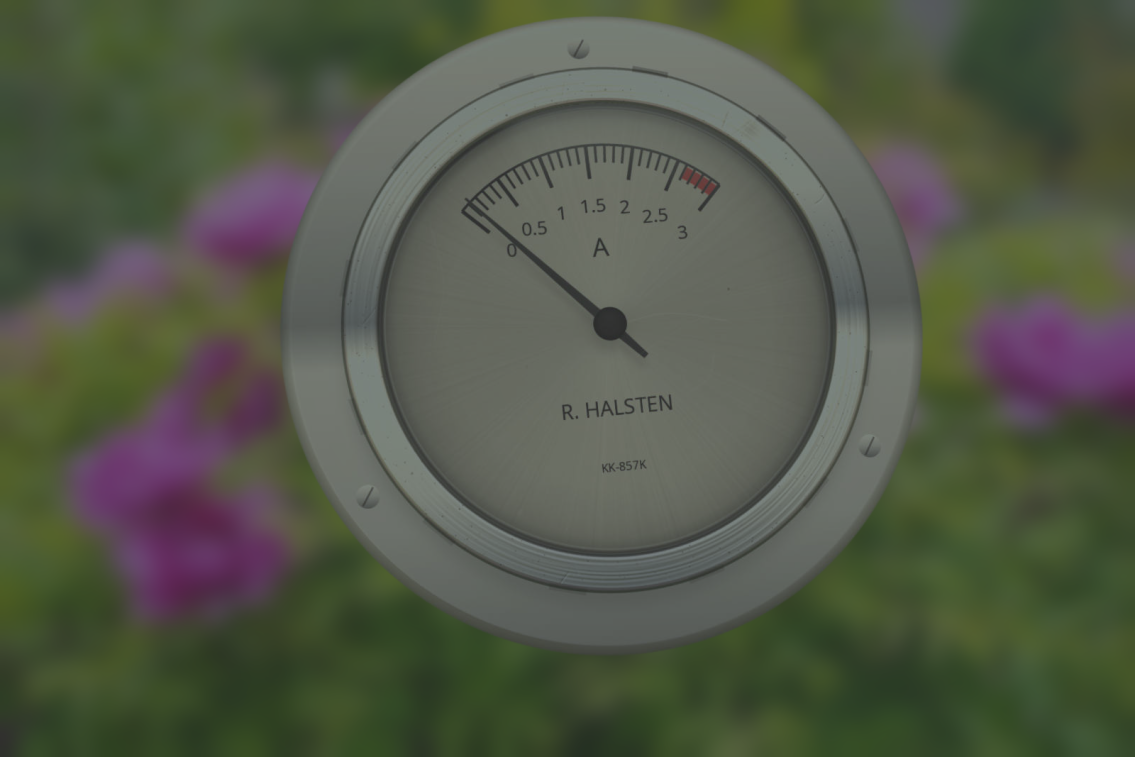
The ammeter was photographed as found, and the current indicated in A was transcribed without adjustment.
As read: 0.1 A
